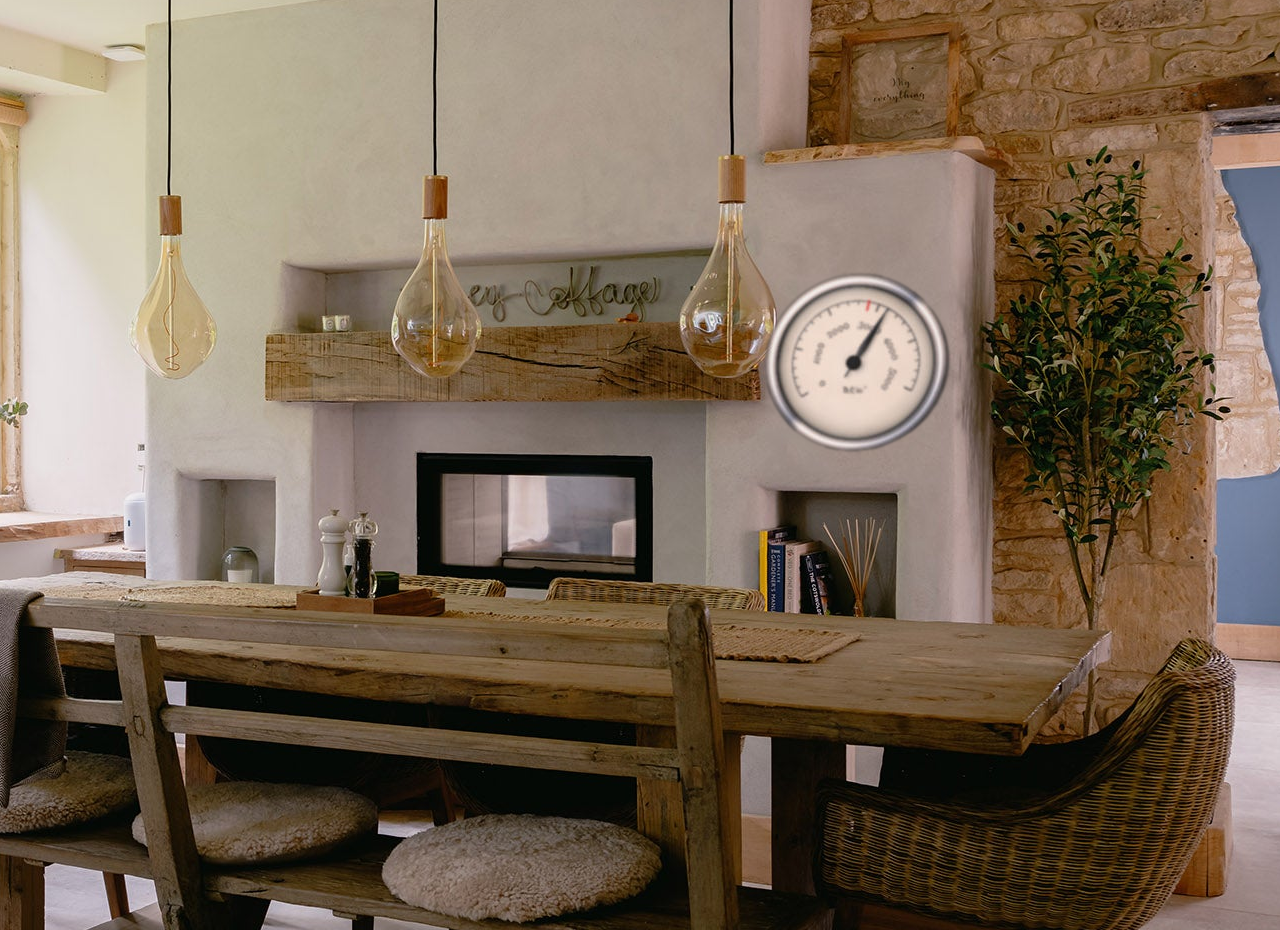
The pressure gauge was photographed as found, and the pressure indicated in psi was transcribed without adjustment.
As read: 3200 psi
